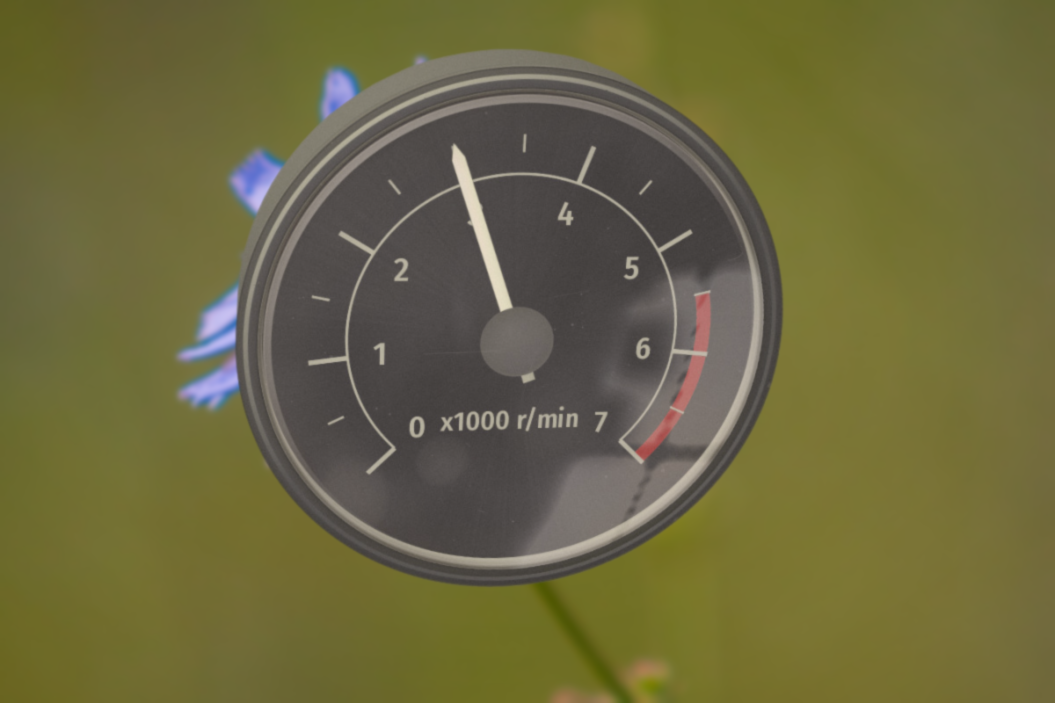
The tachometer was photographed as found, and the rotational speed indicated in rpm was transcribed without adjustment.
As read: 3000 rpm
